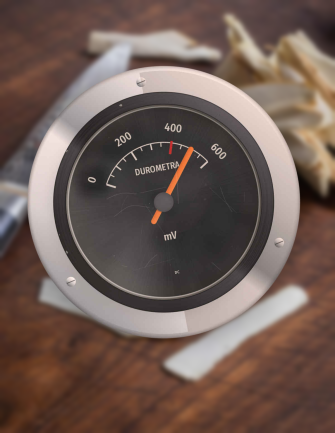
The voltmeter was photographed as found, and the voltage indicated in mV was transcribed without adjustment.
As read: 500 mV
